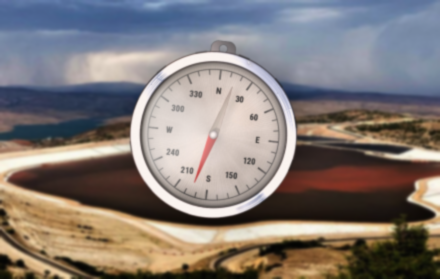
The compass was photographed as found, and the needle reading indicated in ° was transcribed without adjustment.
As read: 195 °
